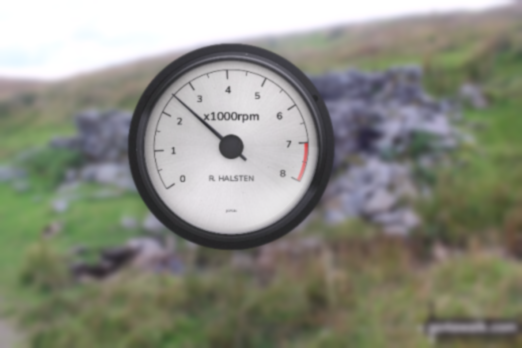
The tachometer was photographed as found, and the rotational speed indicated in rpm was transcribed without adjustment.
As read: 2500 rpm
